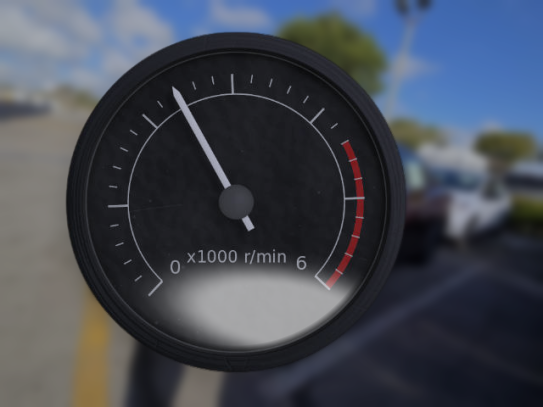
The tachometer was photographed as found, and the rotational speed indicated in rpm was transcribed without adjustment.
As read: 2400 rpm
